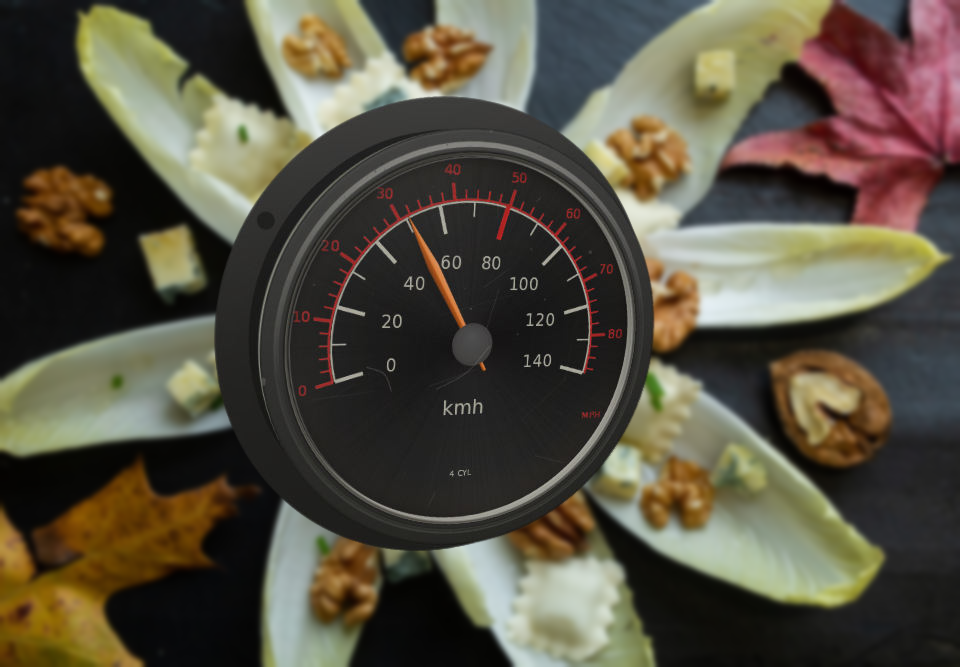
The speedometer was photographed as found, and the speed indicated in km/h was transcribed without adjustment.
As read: 50 km/h
